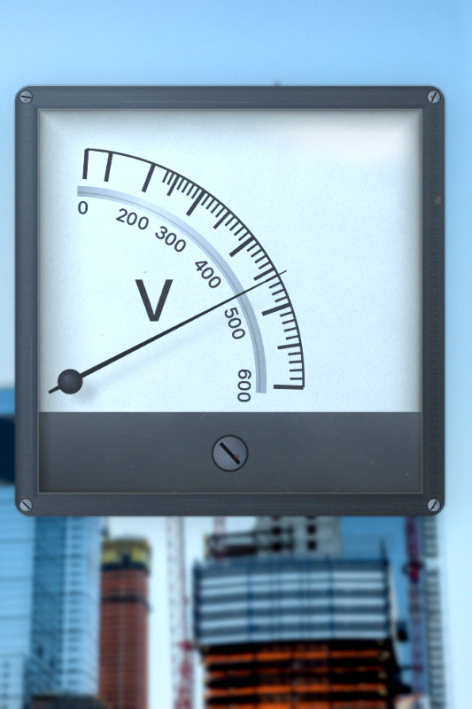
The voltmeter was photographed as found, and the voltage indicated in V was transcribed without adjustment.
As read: 460 V
